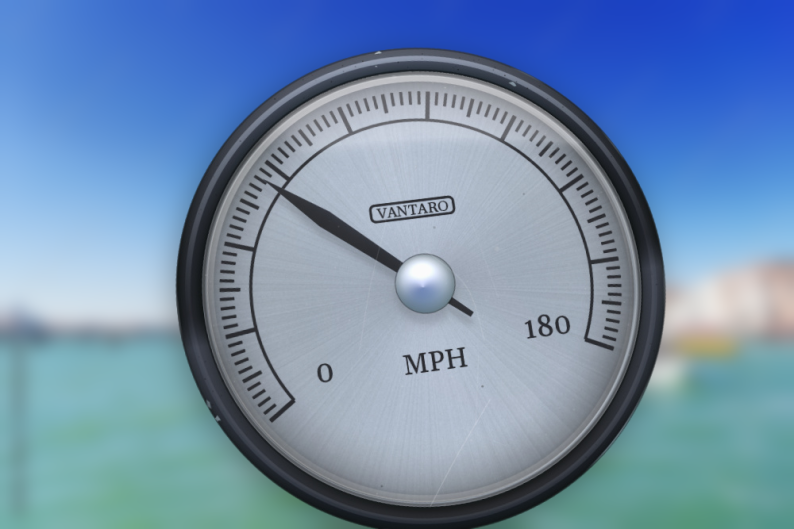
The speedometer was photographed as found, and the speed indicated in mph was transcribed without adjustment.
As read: 56 mph
